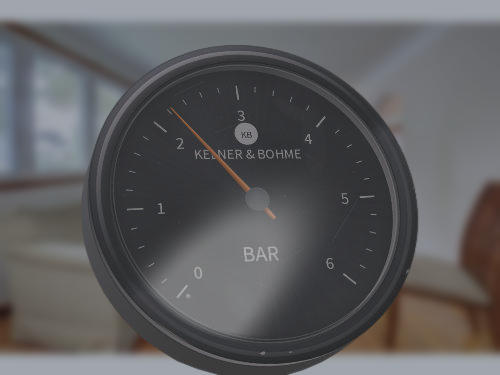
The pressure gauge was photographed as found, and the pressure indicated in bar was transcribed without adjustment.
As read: 2.2 bar
